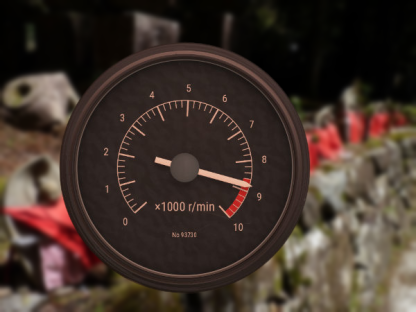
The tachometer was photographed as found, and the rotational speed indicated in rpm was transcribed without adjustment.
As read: 8800 rpm
